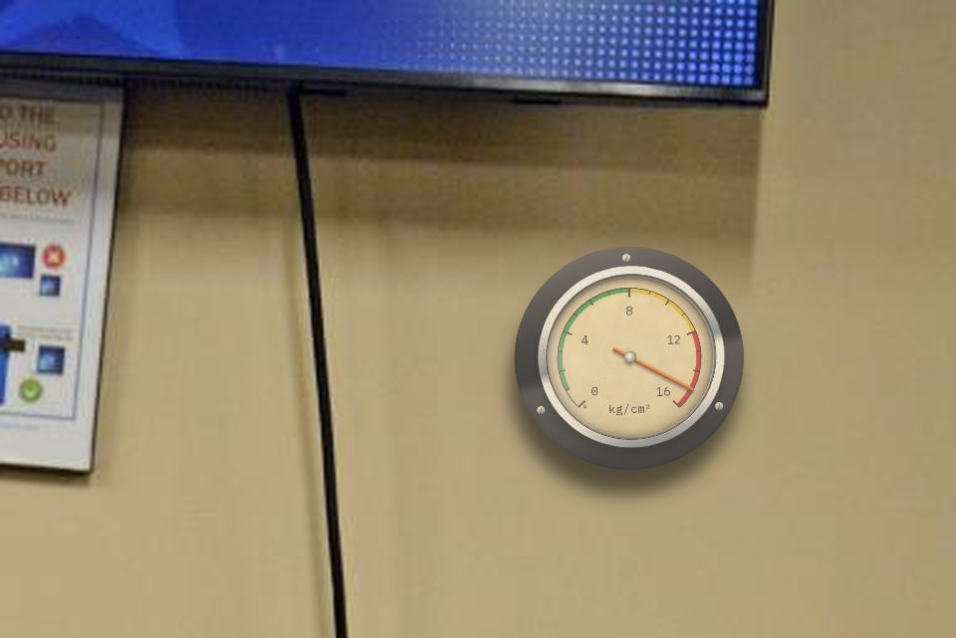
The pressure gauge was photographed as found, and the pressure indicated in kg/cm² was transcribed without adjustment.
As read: 15 kg/cm²
